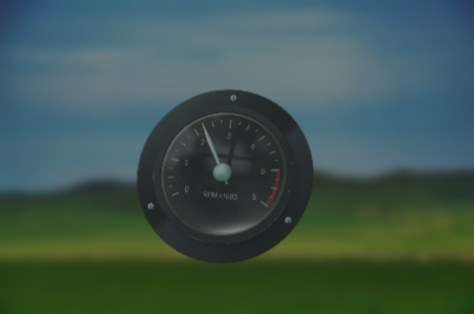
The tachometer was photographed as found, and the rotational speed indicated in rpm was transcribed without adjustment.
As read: 2250 rpm
